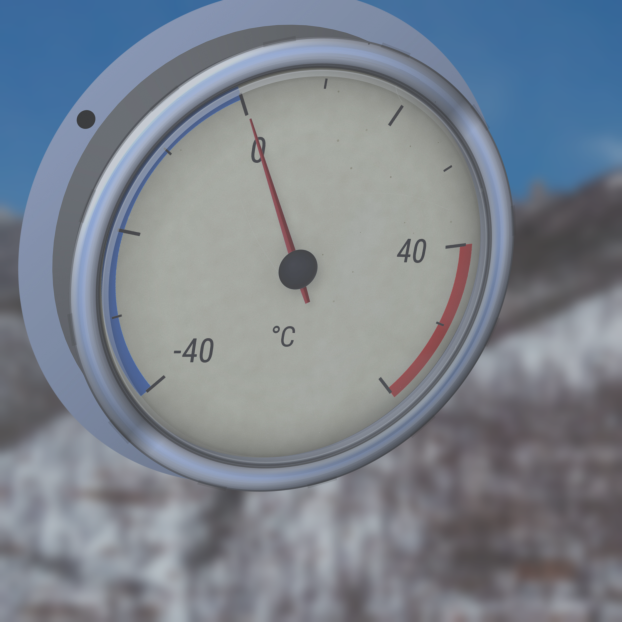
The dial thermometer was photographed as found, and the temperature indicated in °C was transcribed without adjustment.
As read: 0 °C
